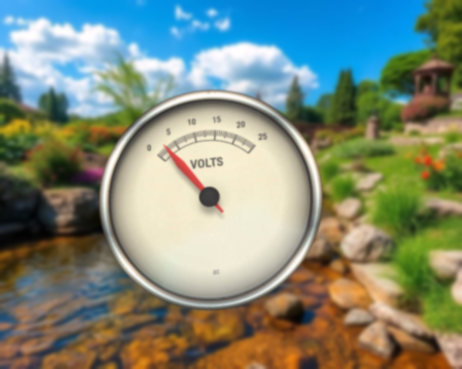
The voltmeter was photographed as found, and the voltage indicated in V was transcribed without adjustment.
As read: 2.5 V
